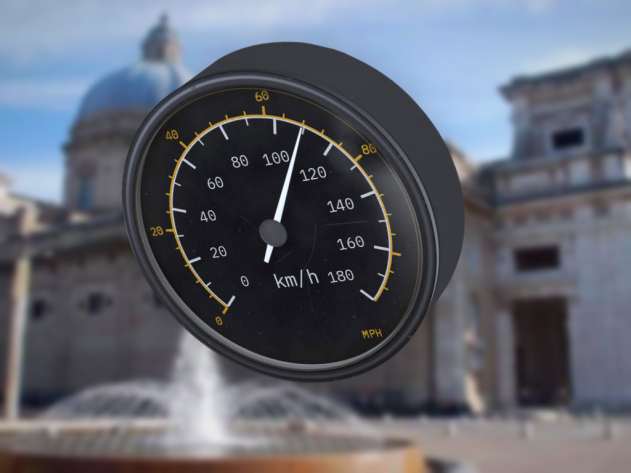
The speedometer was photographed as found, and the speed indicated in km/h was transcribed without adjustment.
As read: 110 km/h
